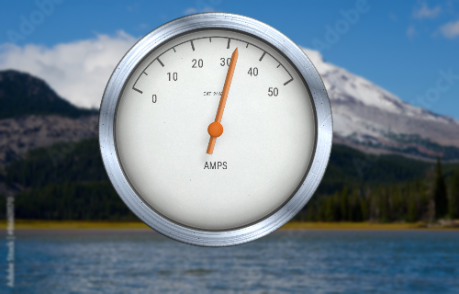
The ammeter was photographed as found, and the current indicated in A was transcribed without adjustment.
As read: 32.5 A
